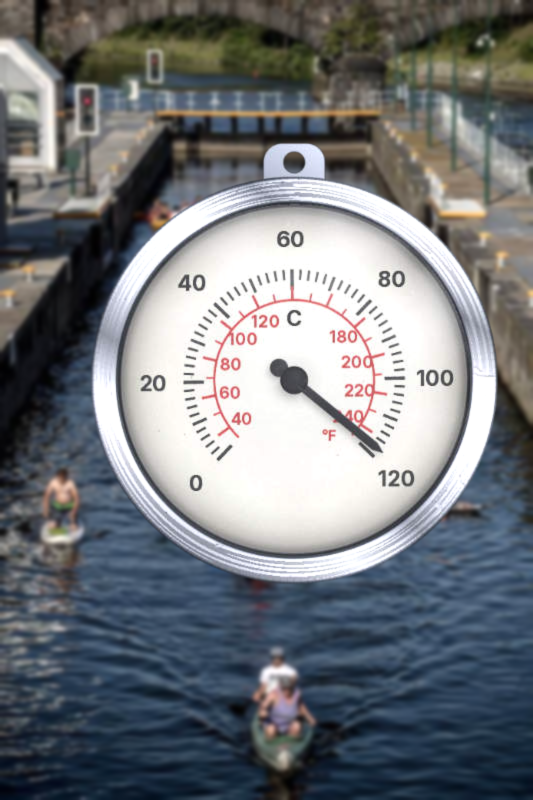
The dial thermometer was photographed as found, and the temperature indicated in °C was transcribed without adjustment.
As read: 118 °C
